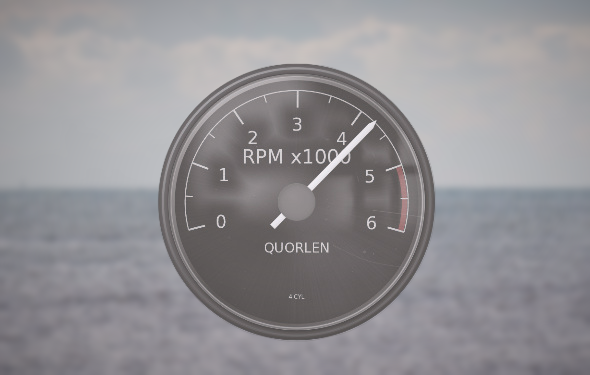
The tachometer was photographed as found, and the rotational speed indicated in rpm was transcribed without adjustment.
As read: 4250 rpm
